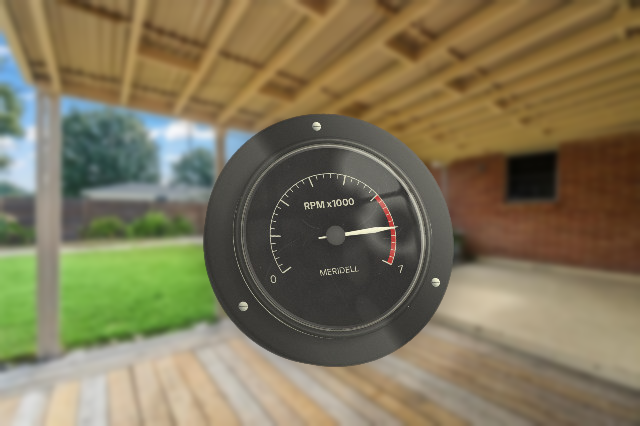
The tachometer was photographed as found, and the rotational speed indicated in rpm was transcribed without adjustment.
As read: 6000 rpm
